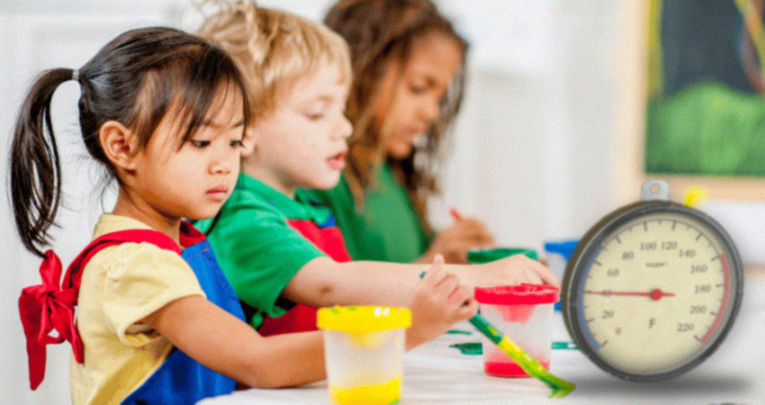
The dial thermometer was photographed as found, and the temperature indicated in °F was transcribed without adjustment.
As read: 40 °F
